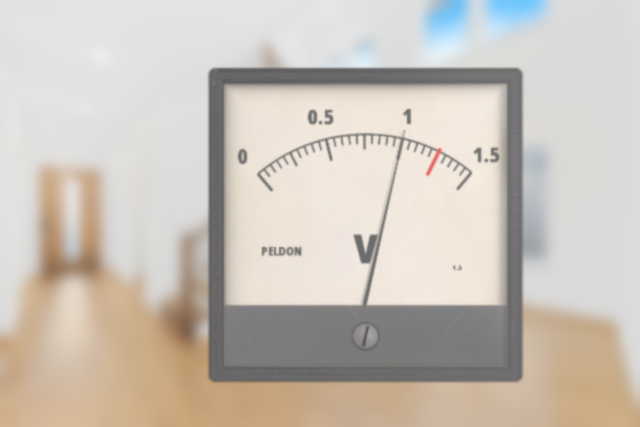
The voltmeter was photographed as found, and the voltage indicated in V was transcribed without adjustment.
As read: 1 V
